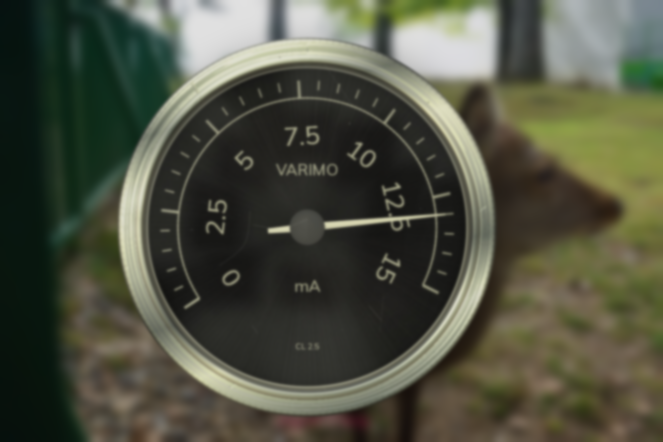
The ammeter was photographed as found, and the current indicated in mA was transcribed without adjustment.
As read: 13 mA
